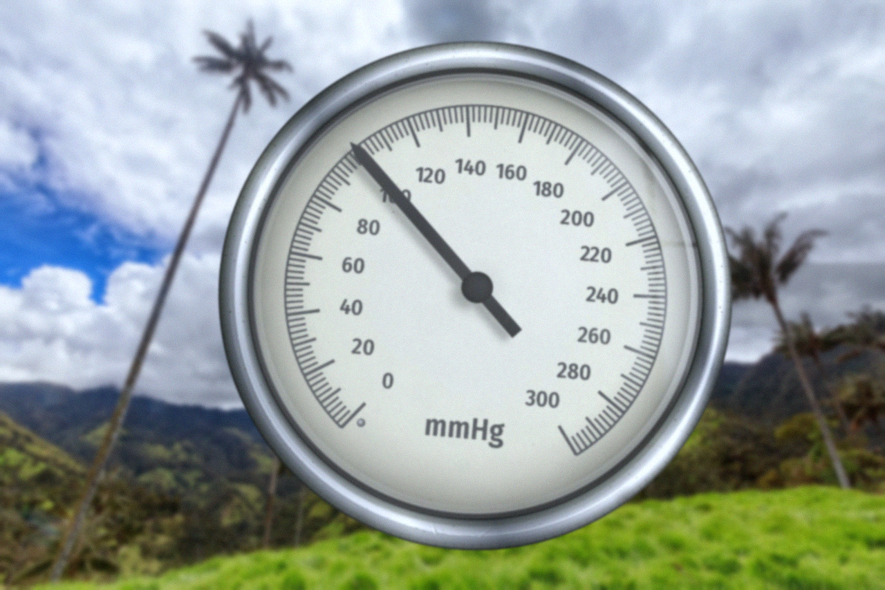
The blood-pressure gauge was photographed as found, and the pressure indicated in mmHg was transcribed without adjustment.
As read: 100 mmHg
